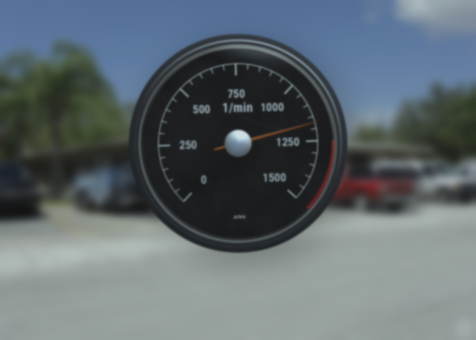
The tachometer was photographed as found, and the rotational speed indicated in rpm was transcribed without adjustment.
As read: 1175 rpm
